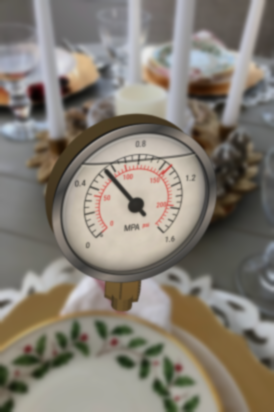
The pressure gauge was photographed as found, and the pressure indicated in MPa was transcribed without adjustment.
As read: 0.55 MPa
